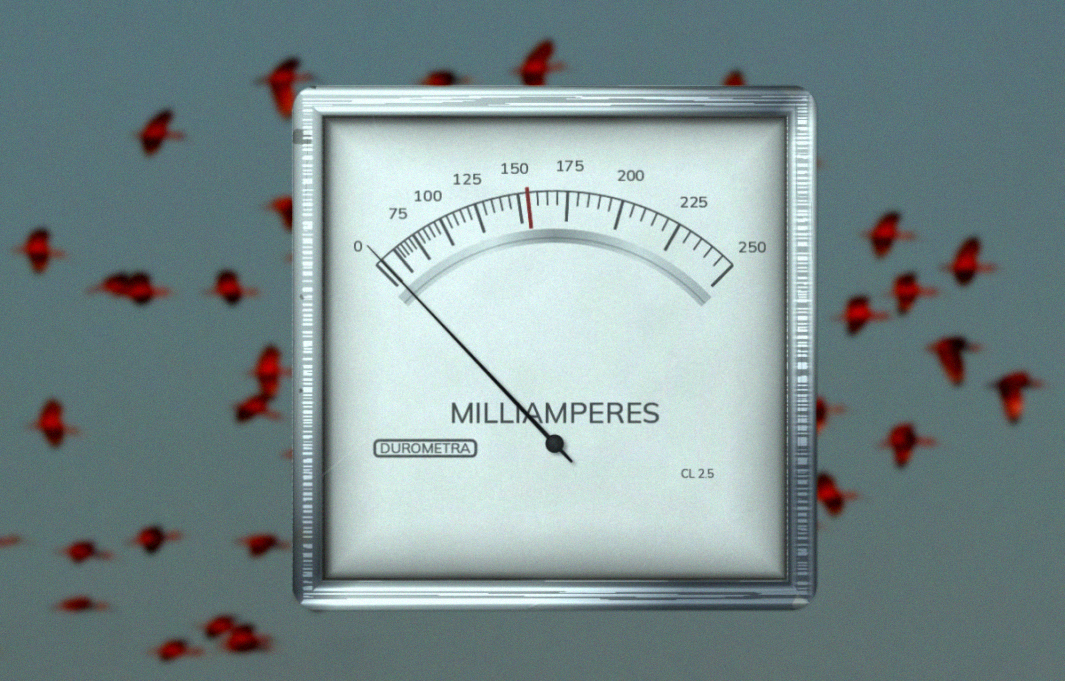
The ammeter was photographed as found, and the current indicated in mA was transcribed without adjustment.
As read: 25 mA
